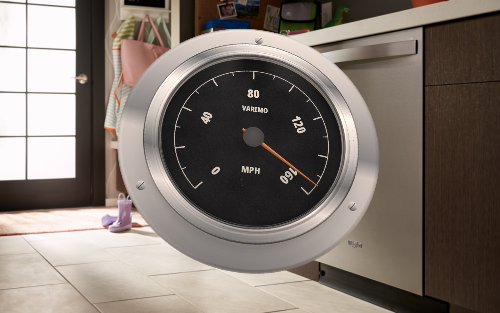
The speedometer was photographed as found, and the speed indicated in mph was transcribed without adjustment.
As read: 155 mph
